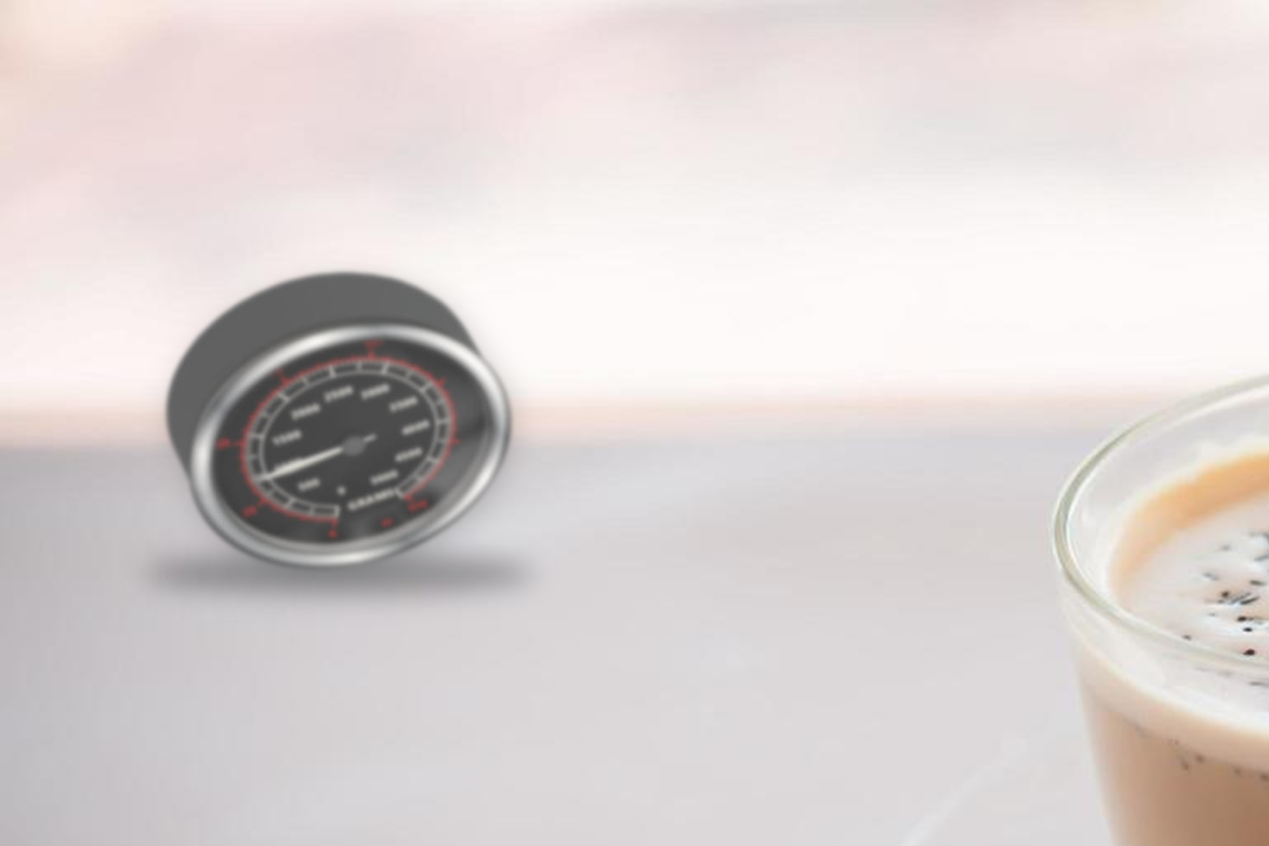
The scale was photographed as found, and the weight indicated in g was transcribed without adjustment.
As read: 1000 g
